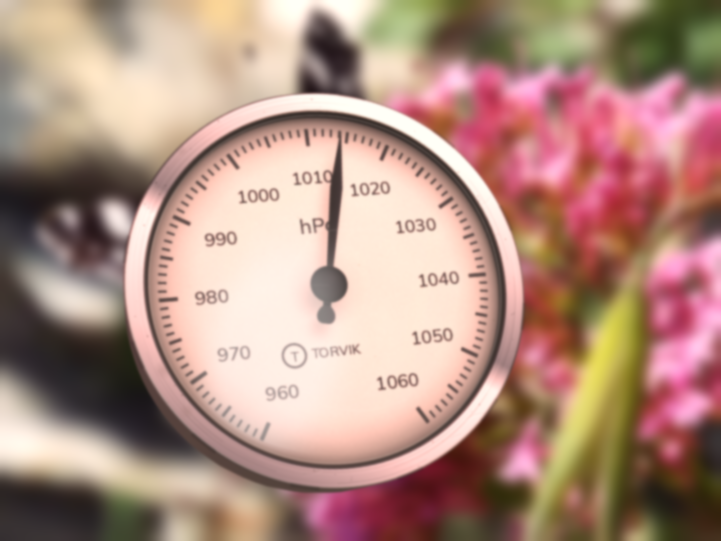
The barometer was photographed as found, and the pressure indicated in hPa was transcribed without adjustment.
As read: 1014 hPa
